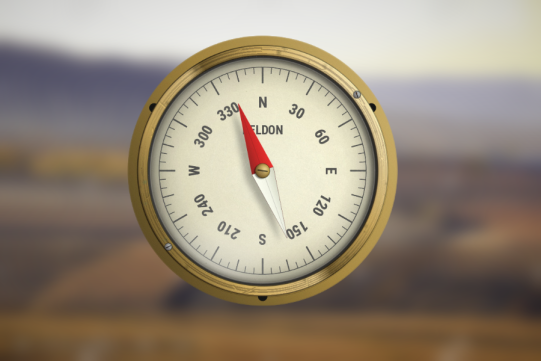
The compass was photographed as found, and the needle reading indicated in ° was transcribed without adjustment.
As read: 340 °
